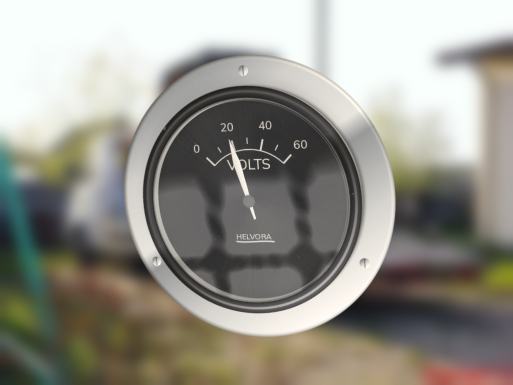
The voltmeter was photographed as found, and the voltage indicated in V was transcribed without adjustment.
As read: 20 V
